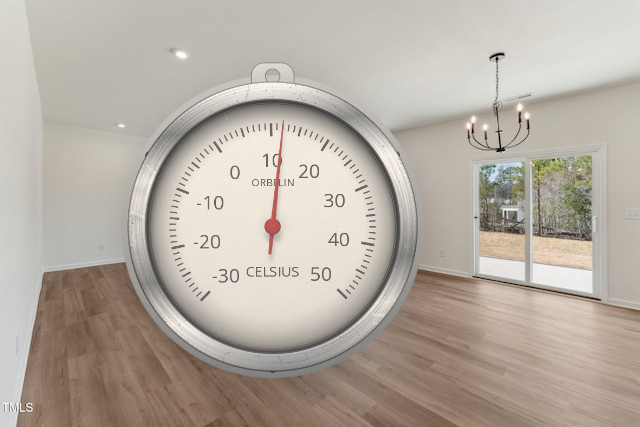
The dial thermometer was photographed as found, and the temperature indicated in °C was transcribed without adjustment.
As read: 12 °C
